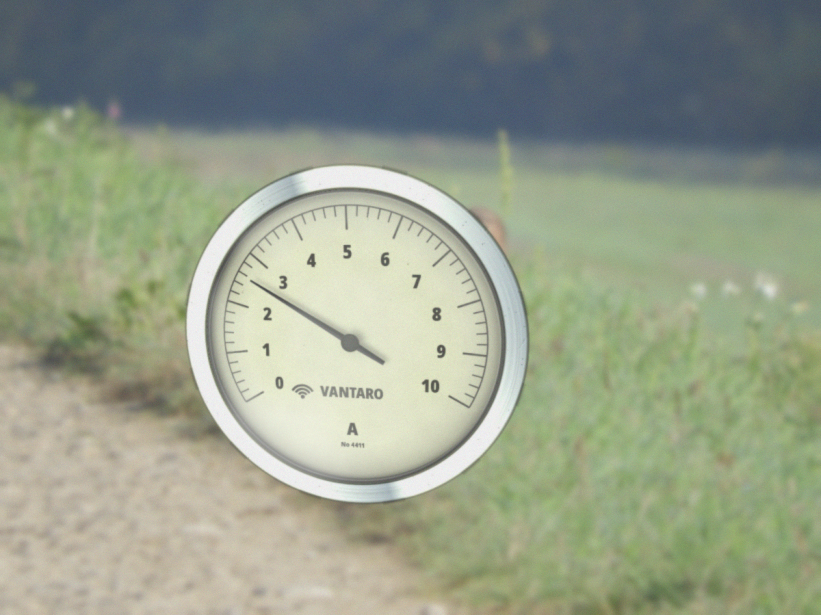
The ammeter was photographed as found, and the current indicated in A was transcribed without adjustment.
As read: 2.6 A
